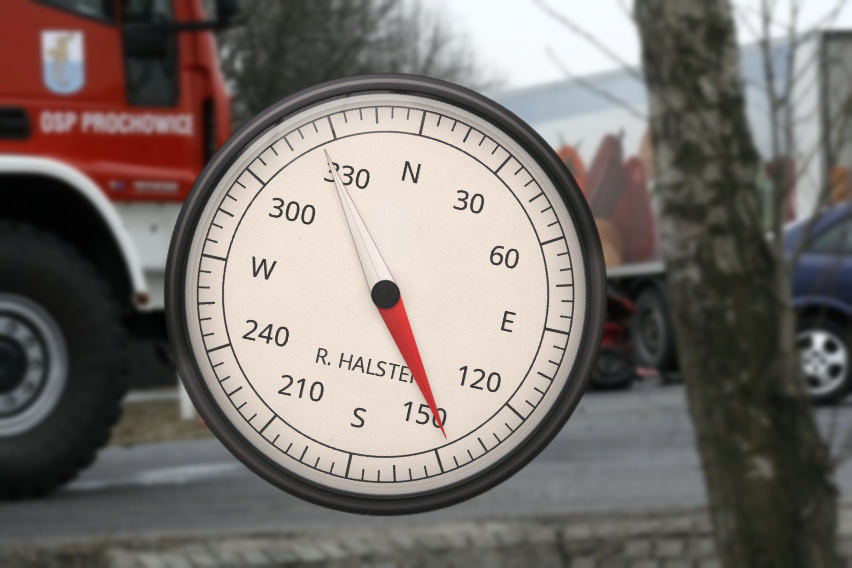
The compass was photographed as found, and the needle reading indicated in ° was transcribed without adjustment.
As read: 145 °
